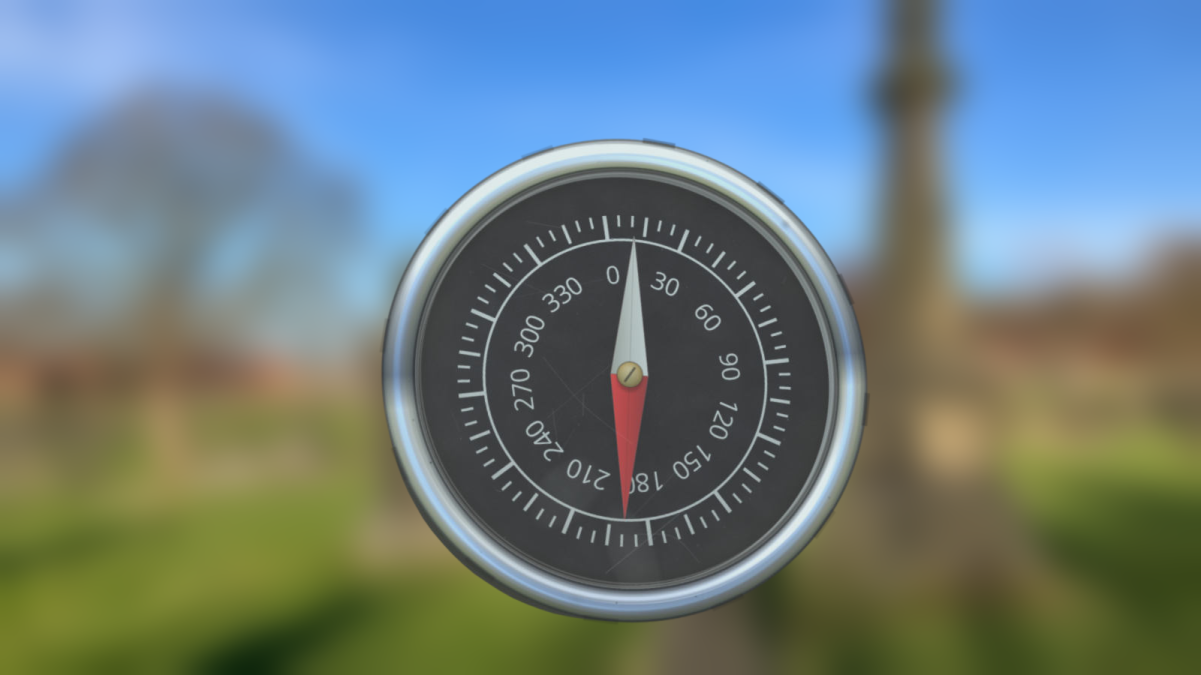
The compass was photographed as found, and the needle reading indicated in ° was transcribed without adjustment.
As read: 190 °
